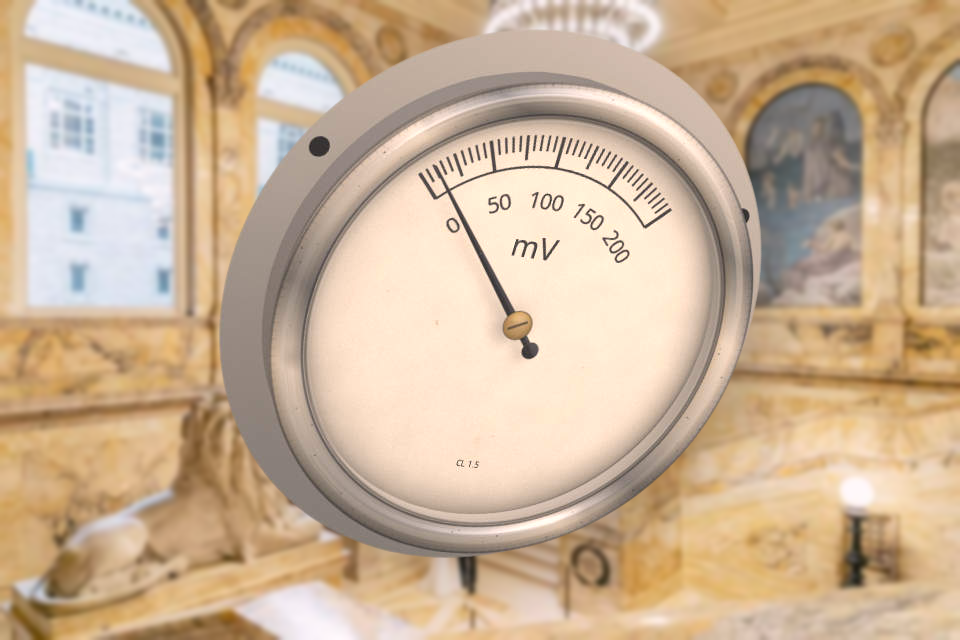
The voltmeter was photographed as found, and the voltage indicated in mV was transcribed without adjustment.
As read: 10 mV
